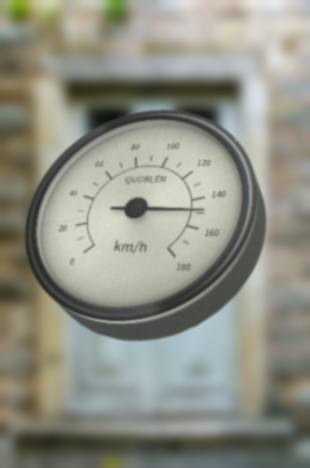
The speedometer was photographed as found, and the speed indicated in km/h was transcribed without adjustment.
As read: 150 km/h
